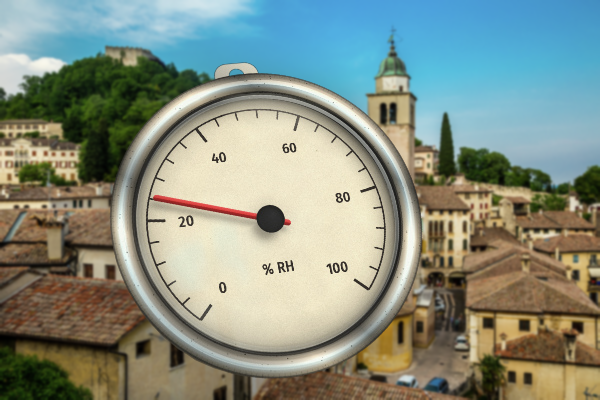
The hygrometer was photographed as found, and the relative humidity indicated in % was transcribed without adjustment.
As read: 24 %
